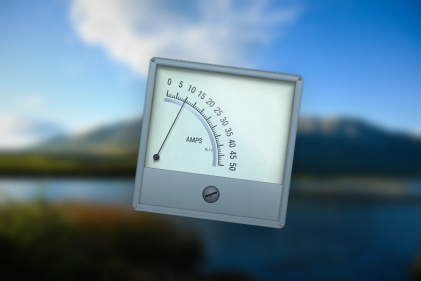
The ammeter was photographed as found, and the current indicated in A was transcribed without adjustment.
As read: 10 A
